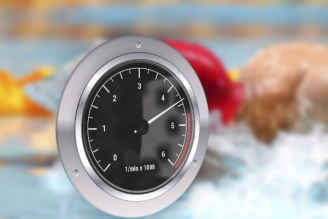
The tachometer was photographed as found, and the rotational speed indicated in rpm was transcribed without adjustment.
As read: 4375 rpm
